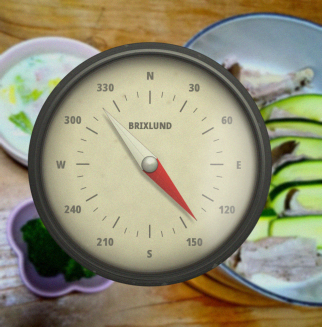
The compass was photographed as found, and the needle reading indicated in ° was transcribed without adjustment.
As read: 140 °
